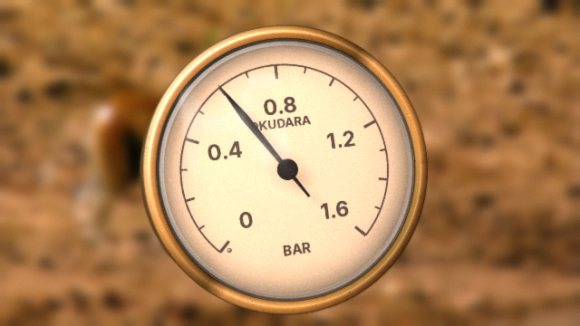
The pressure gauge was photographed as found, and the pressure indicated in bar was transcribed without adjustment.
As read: 0.6 bar
